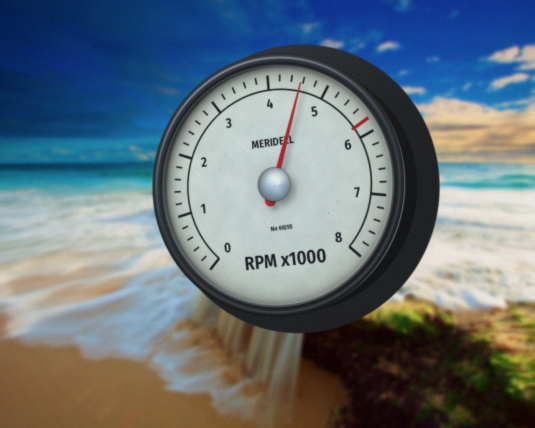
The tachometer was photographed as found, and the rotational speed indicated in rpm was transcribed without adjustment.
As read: 4600 rpm
